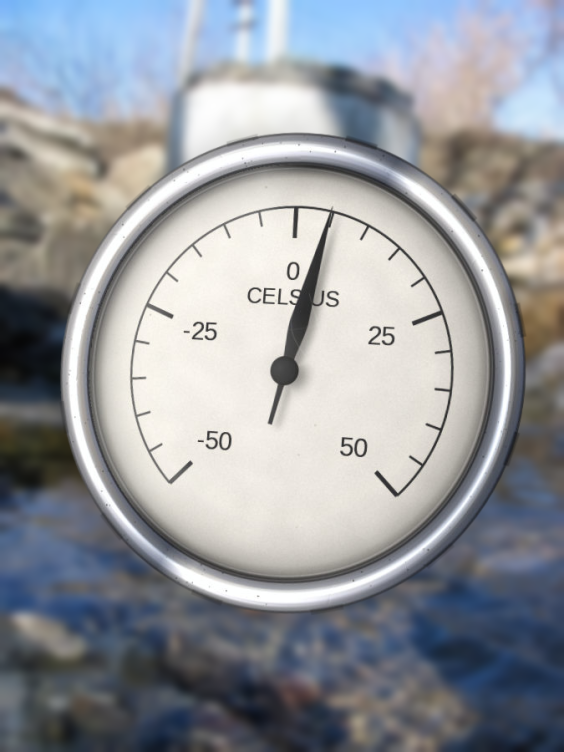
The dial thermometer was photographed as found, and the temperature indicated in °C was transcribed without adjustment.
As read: 5 °C
